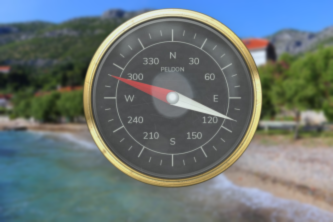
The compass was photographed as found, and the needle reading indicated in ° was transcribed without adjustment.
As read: 290 °
